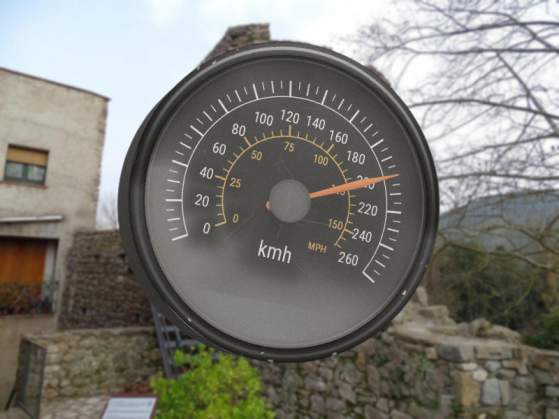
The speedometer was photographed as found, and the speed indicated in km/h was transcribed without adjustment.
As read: 200 km/h
